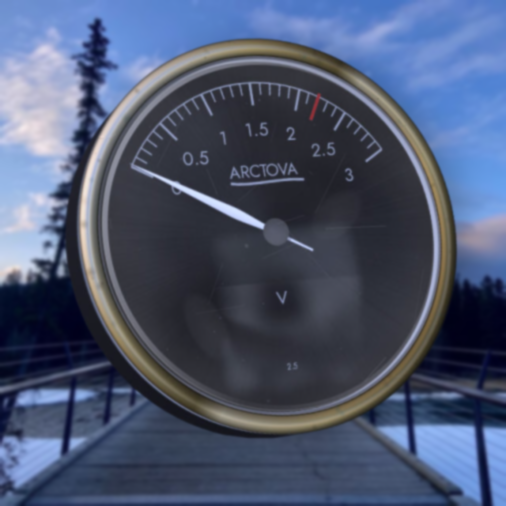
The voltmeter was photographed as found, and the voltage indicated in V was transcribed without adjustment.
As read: 0 V
